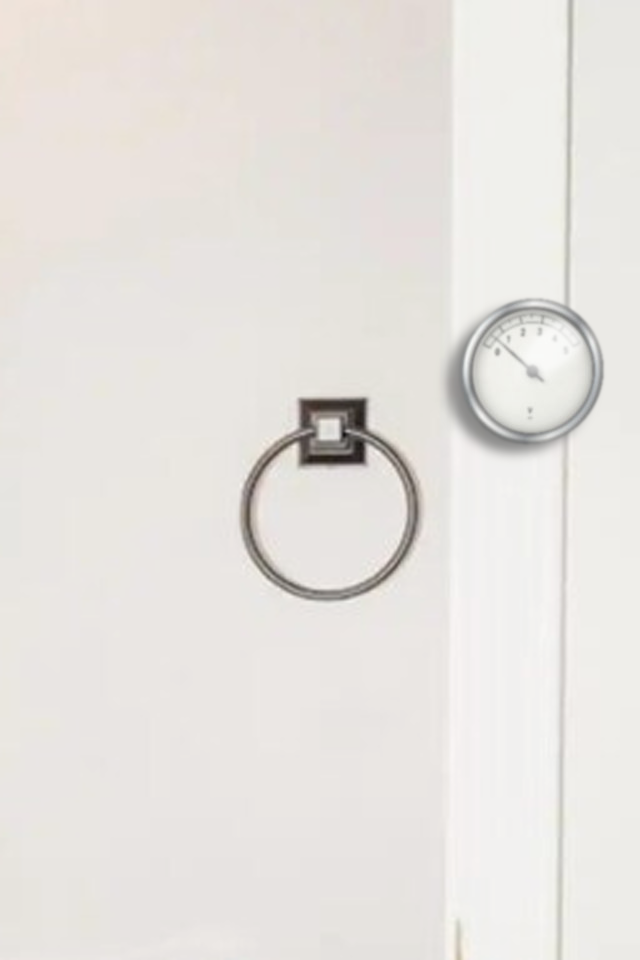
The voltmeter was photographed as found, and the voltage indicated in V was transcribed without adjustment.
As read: 0.5 V
